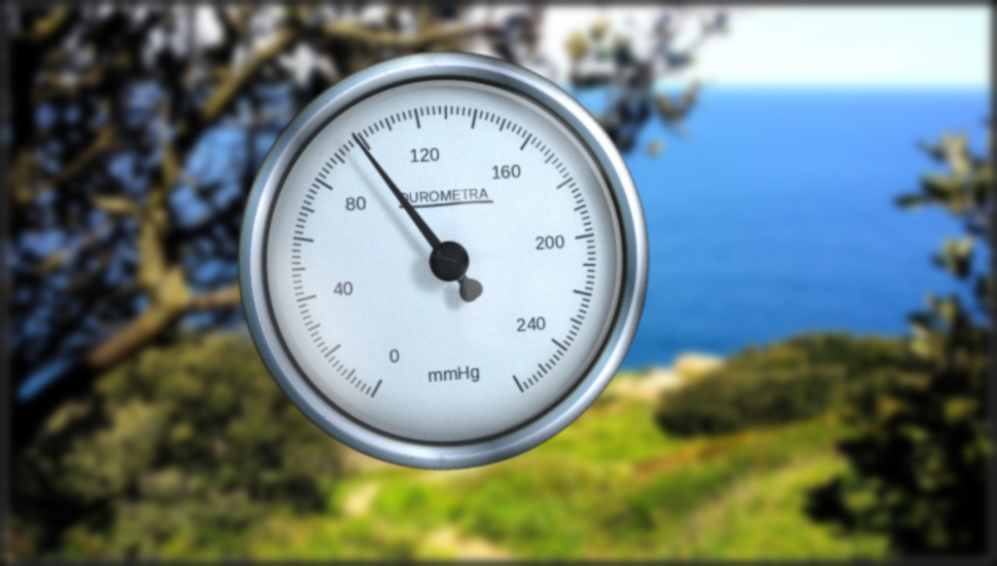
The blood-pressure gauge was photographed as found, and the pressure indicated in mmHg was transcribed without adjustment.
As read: 98 mmHg
